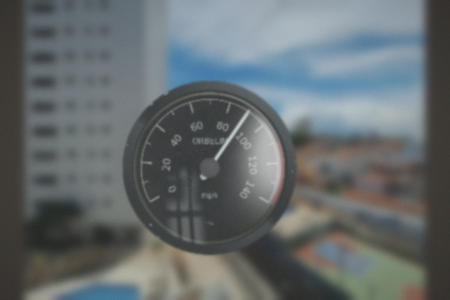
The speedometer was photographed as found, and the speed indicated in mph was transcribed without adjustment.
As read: 90 mph
